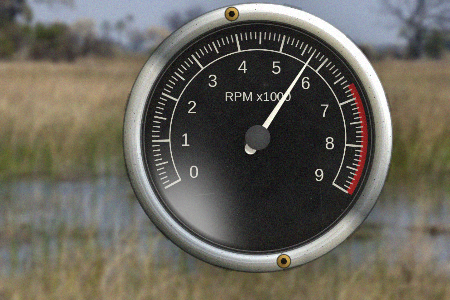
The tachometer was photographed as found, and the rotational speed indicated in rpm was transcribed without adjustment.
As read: 5700 rpm
